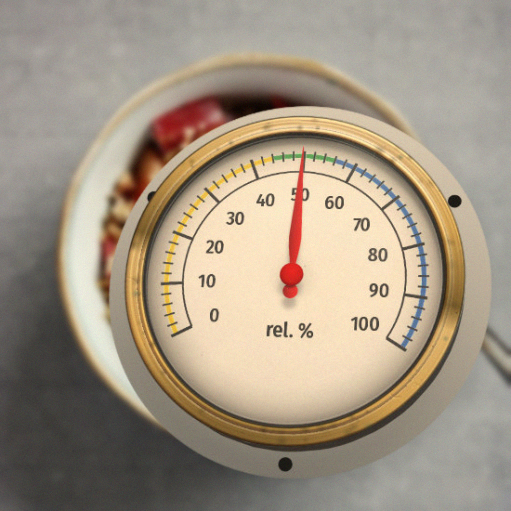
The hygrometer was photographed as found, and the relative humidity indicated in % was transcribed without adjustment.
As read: 50 %
